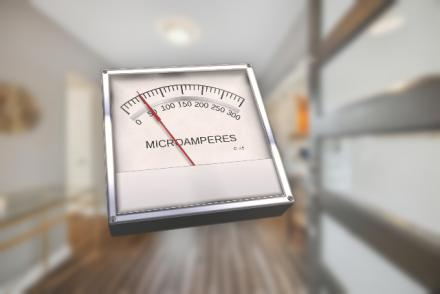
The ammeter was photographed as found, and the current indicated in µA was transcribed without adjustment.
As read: 50 µA
